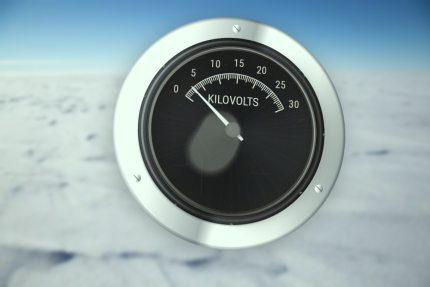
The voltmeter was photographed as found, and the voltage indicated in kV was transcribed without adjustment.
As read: 2.5 kV
